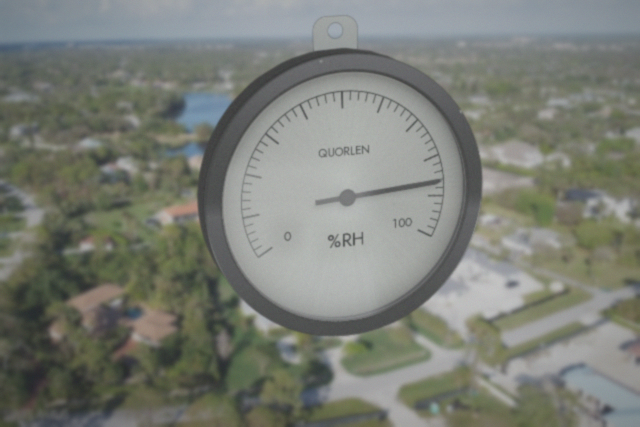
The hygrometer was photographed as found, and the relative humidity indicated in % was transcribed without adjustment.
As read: 86 %
